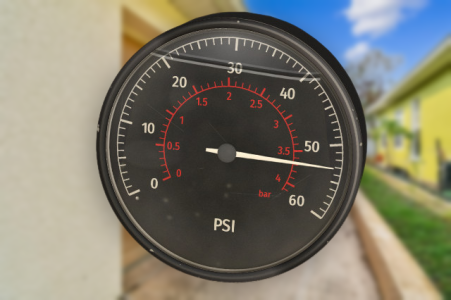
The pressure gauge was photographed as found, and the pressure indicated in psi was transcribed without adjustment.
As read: 53 psi
